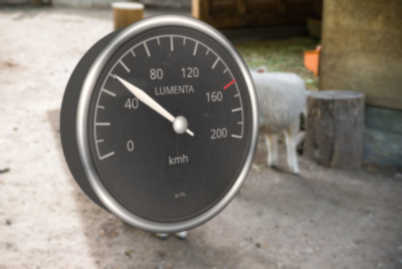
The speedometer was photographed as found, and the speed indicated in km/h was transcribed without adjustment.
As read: 50 km/h
